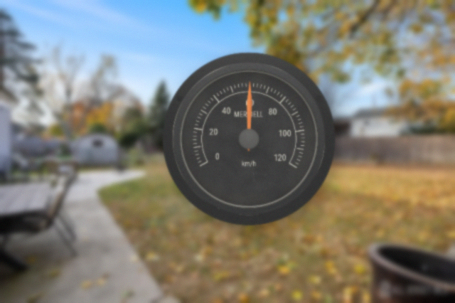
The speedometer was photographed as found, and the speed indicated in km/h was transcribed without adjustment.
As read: 60 km/h
